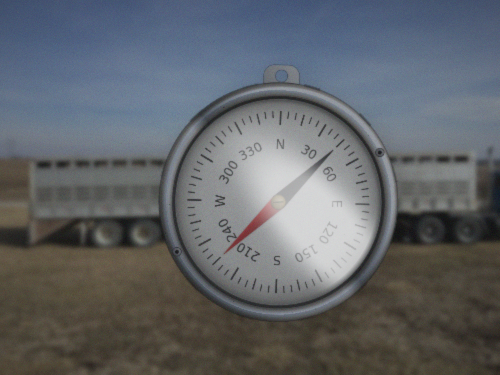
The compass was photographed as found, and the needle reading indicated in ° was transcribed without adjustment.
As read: 225 °
